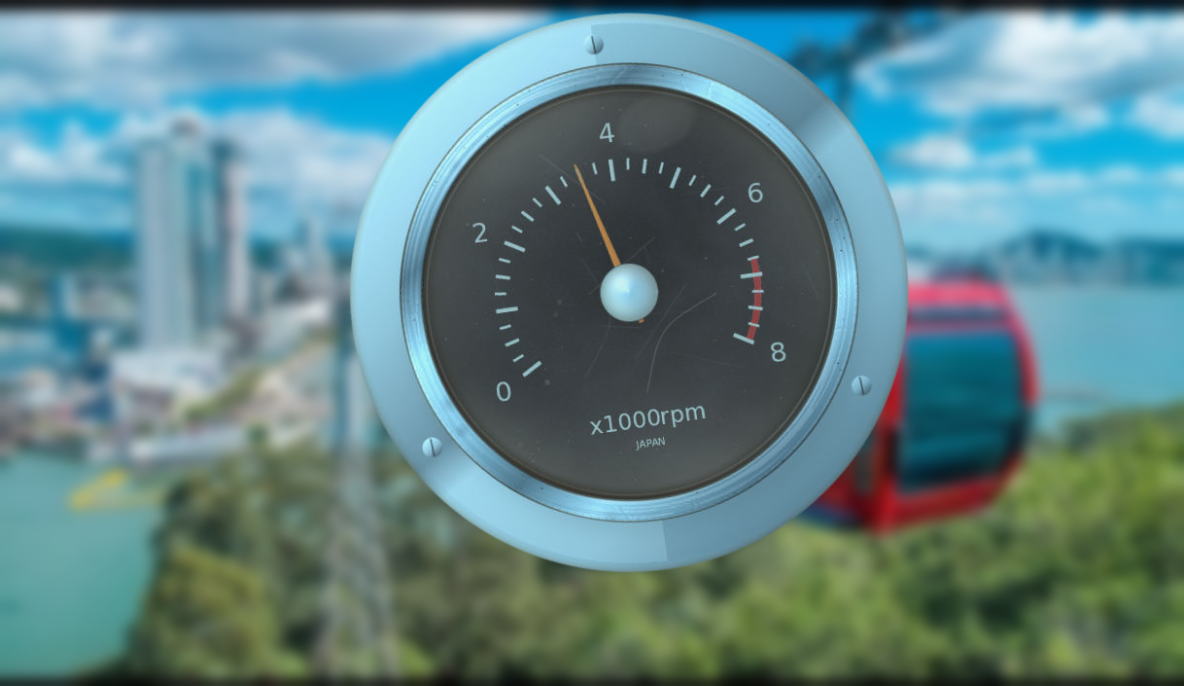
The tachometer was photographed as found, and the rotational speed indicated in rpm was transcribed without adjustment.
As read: 3500 rpm
